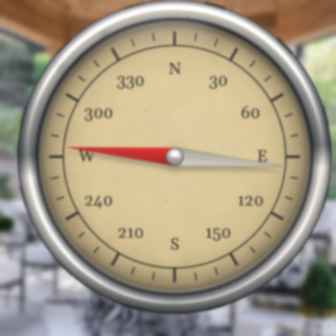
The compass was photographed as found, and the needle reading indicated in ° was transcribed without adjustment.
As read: 275 °
